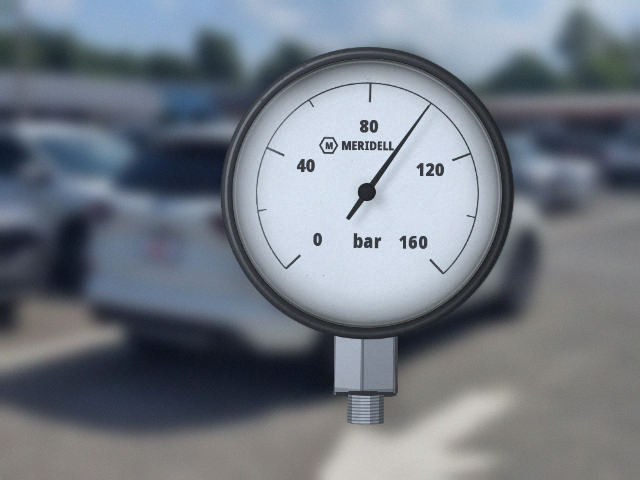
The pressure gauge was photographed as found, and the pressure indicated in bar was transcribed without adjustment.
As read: 100 bar
